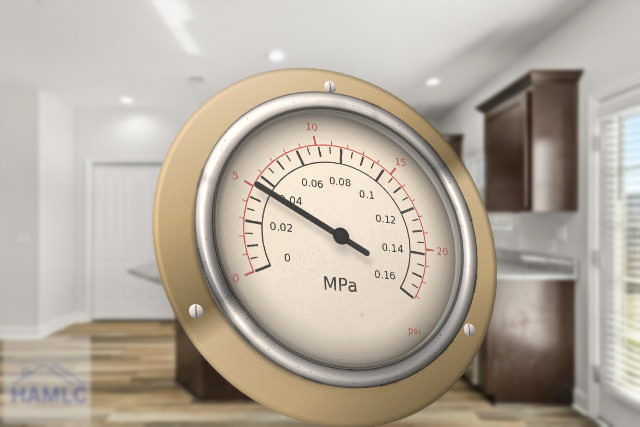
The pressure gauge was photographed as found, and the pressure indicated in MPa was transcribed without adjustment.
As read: 0.035 MPa
